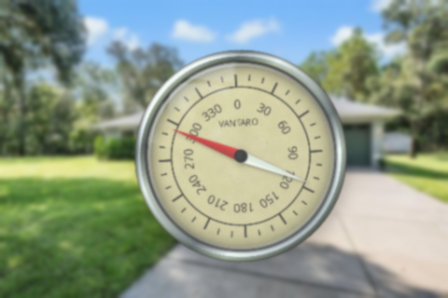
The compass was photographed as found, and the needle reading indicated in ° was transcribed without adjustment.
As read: 295 °
